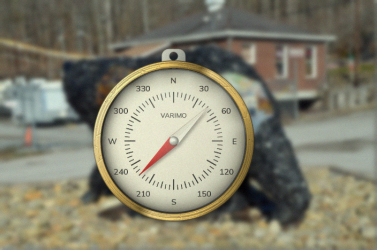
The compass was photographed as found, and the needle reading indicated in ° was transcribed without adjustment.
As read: 225 °
